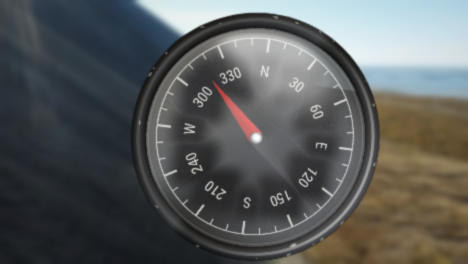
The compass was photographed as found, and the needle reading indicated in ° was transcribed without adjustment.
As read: 315 °
